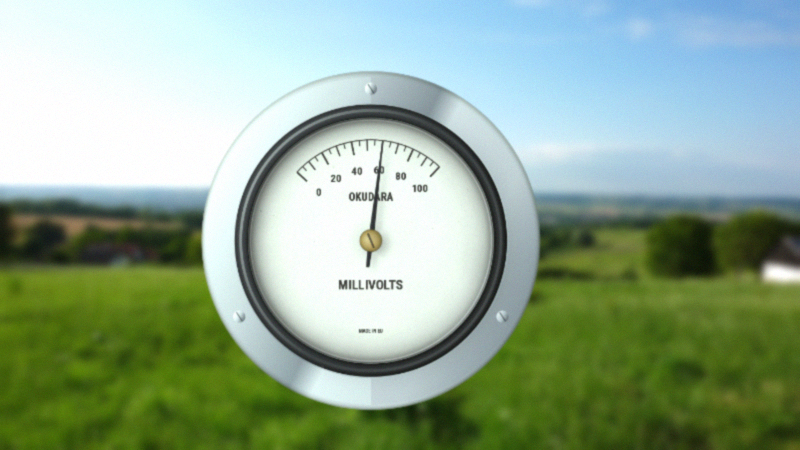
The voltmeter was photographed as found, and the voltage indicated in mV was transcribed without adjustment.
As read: 60 mV
